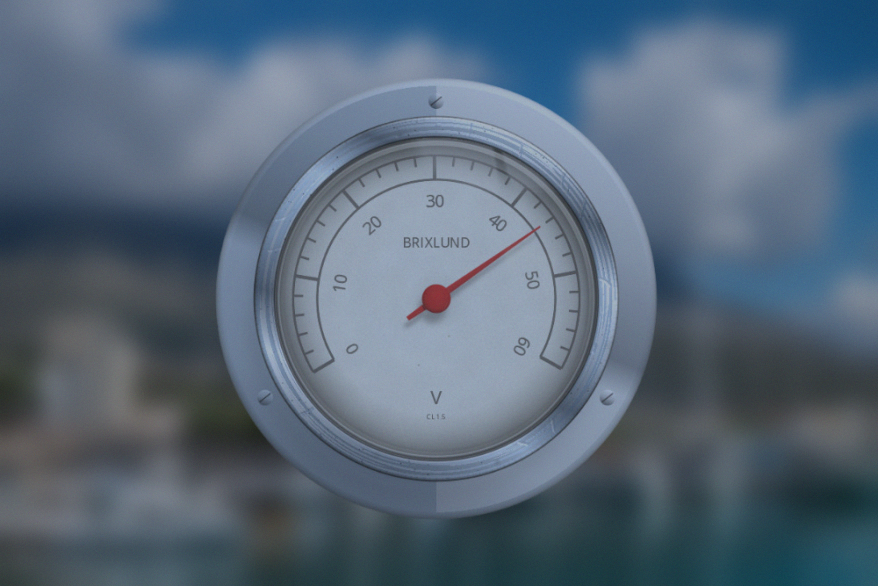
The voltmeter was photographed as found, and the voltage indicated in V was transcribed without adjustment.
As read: 44 V
